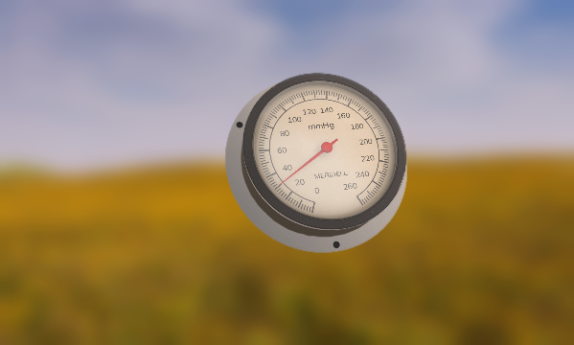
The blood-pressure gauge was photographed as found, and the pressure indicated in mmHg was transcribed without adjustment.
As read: 30 mmHg
